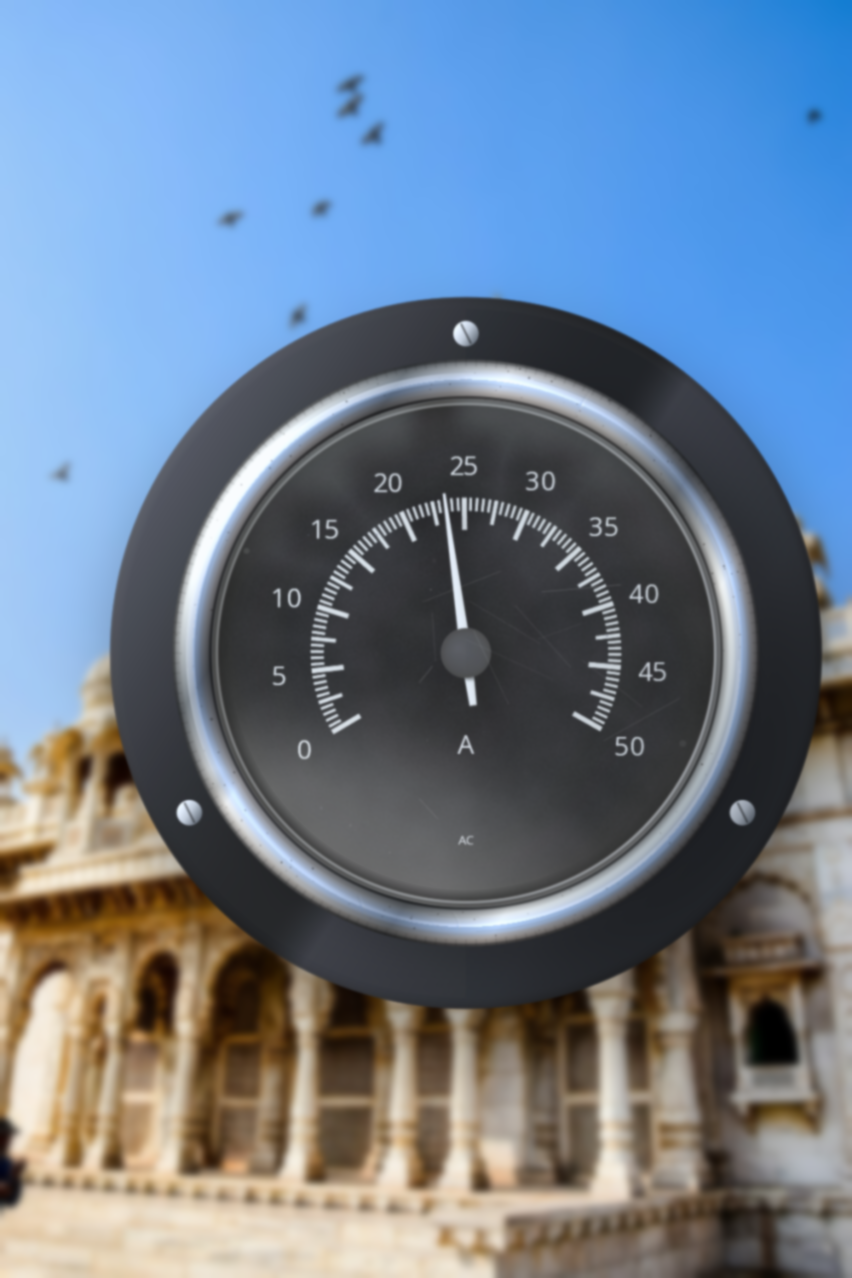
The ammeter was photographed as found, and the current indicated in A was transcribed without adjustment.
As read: 23.5 A
